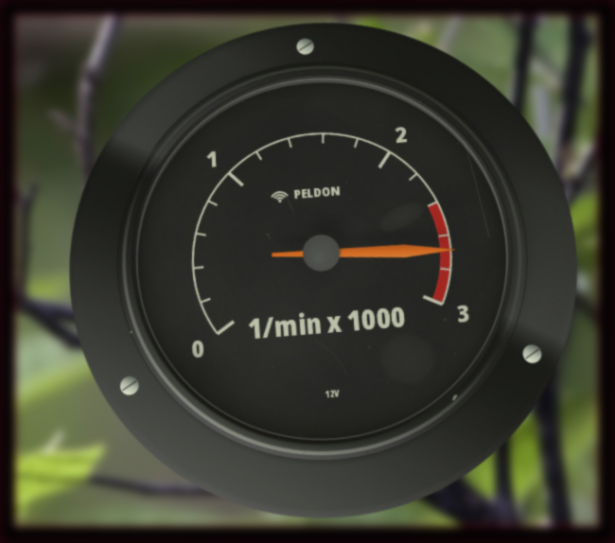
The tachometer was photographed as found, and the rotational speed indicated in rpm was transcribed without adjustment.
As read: 2700 rpm
